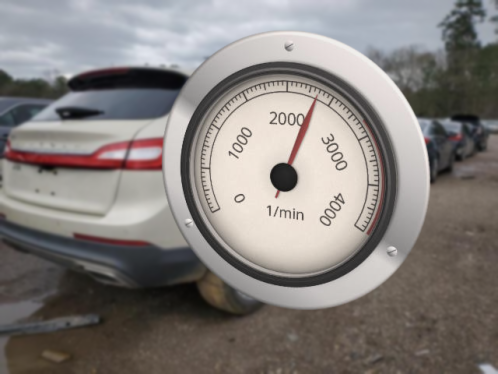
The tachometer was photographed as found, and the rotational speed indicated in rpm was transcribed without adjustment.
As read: 2350 rpm
